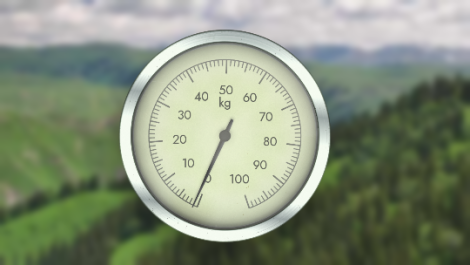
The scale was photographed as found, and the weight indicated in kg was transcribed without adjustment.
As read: 1 kg
